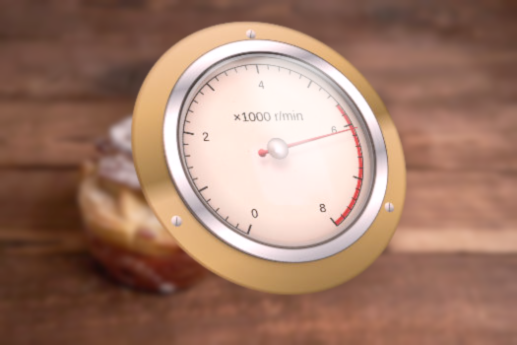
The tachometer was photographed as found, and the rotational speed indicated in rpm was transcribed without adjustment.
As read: 6100 rpm
